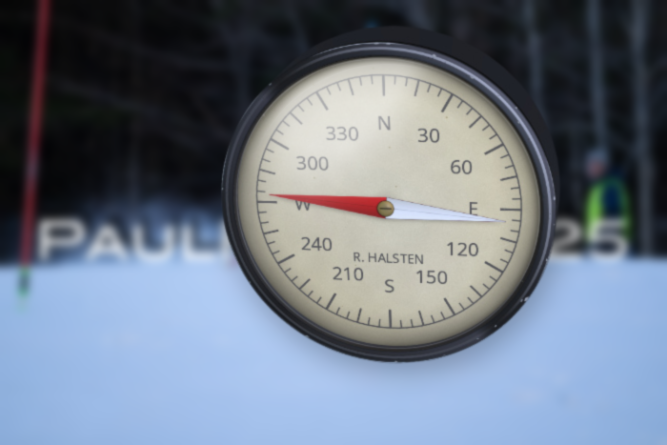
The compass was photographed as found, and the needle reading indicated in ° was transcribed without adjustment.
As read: 275 °
